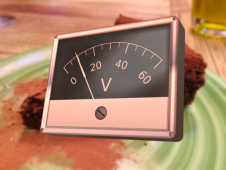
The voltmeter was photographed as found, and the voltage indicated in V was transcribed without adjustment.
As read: 10 V
